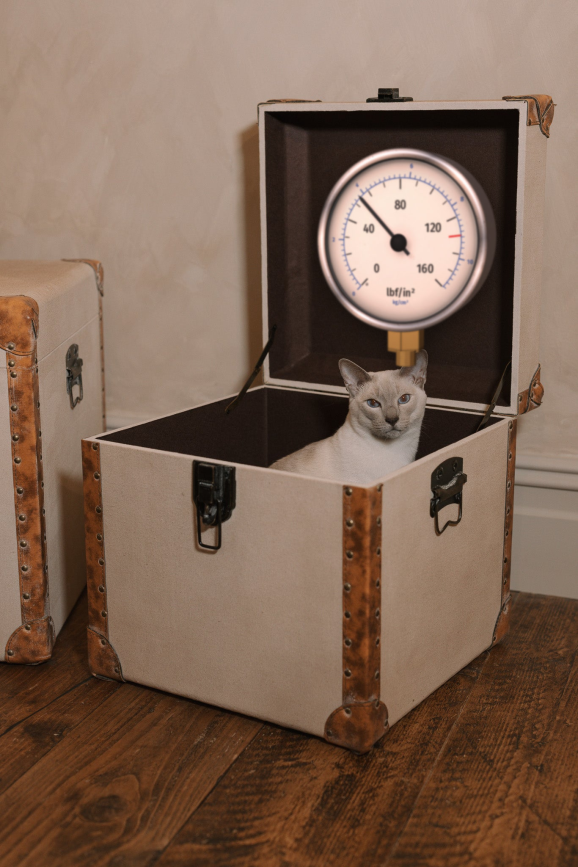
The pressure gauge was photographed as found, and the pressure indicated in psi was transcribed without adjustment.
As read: 55 psi
